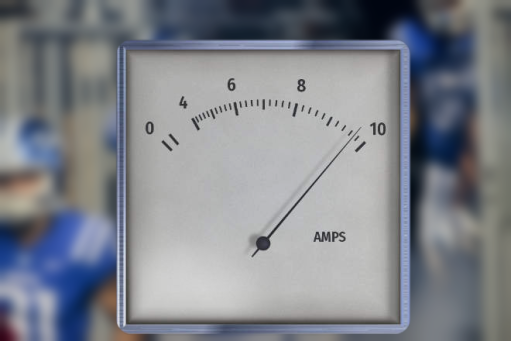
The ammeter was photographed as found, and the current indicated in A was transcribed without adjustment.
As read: 9.7 A
